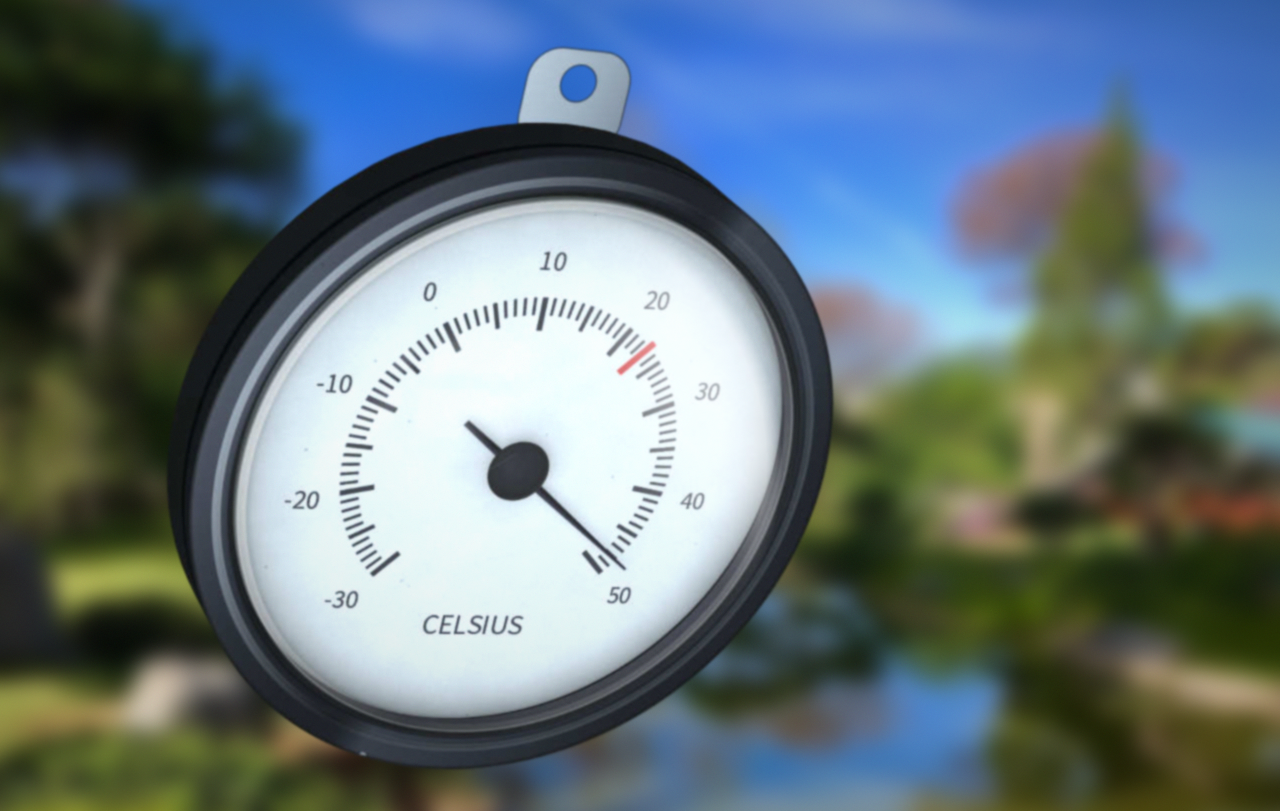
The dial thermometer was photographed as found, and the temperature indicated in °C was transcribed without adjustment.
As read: 48 °C
